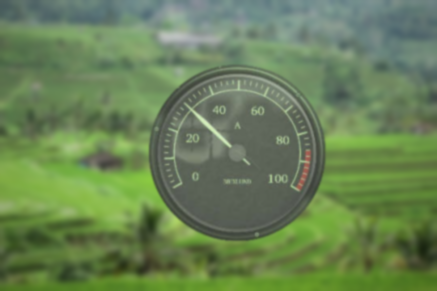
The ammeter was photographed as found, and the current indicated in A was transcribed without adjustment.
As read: 30 A
